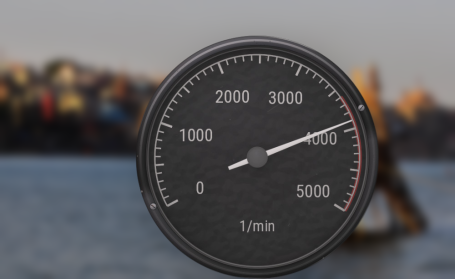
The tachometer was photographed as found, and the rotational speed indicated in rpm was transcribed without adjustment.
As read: 3900 rpm
